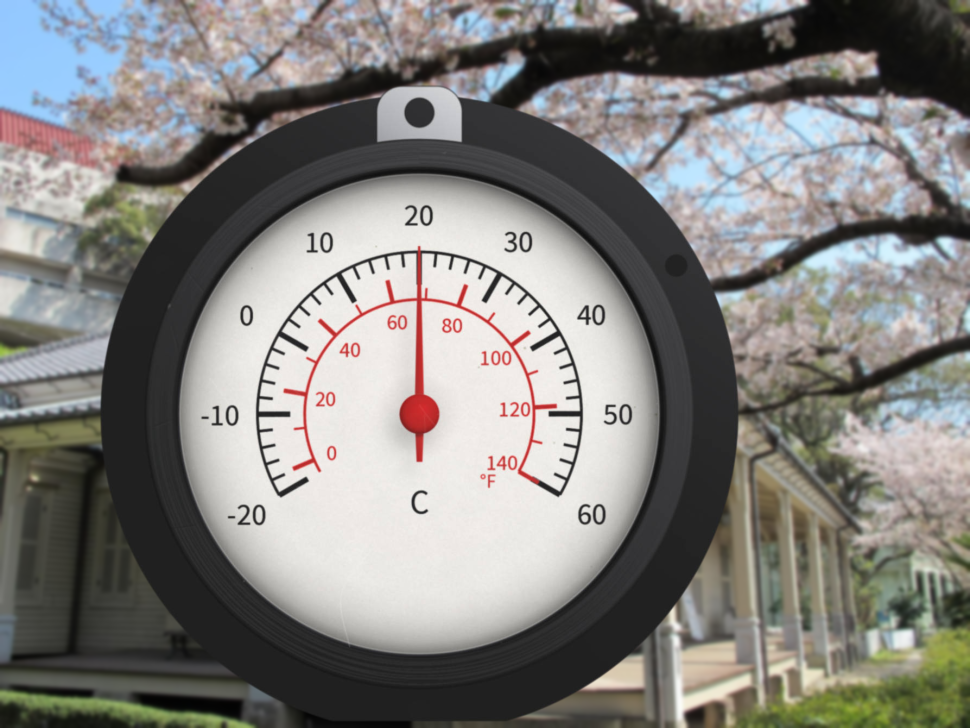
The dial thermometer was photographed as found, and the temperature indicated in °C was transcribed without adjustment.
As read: 20 °C
